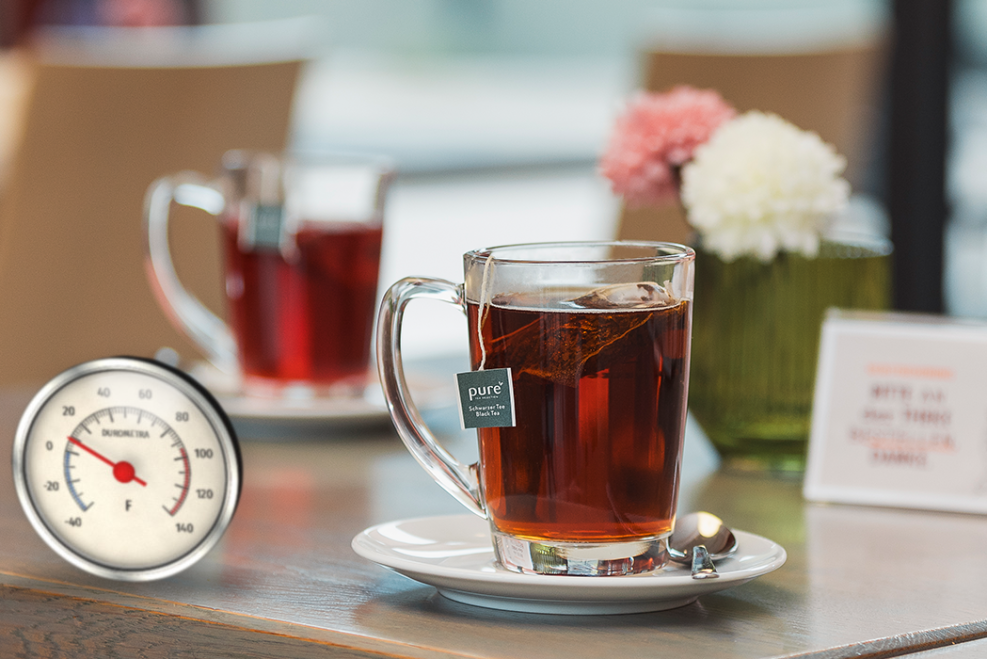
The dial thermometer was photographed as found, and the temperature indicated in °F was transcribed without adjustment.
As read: 10 °F
